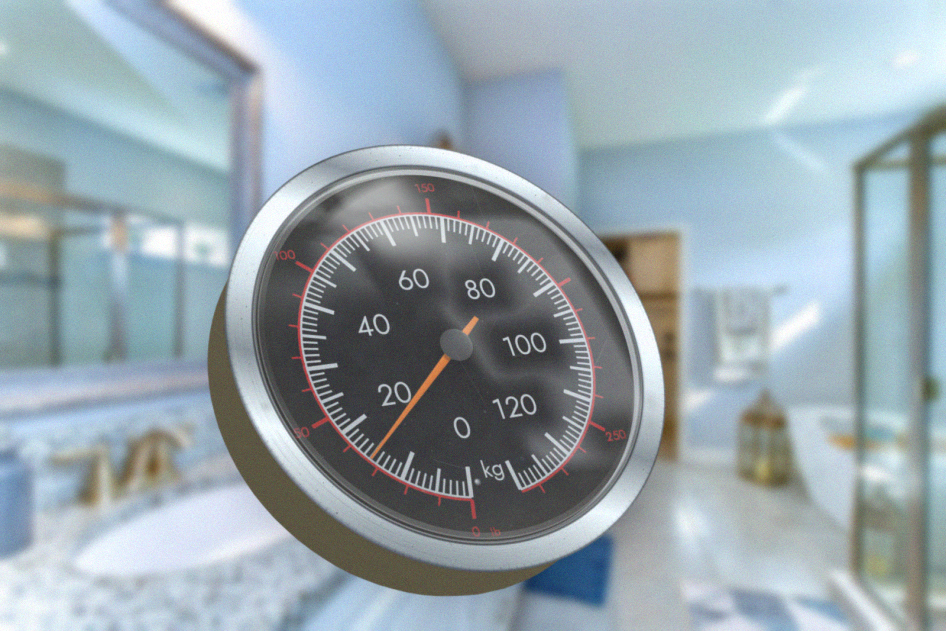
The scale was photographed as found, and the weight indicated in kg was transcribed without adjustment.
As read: 15 kg
